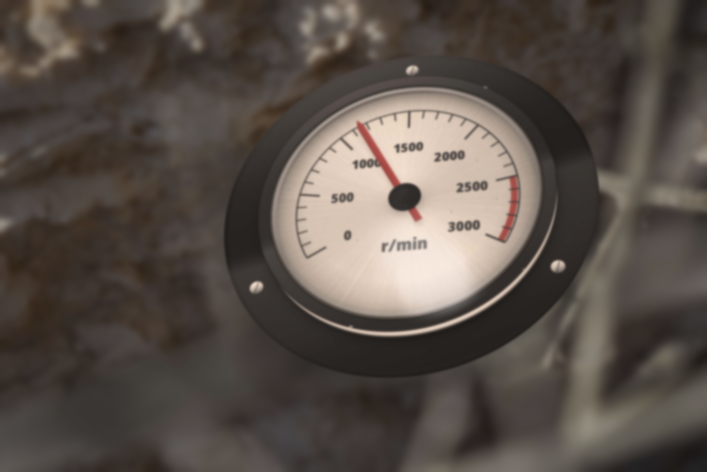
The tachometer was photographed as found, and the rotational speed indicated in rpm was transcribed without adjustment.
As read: 1150 rpm
